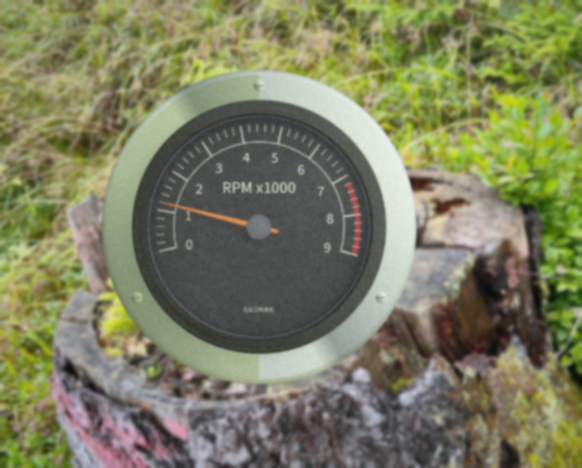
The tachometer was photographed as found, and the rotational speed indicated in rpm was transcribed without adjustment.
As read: 1200 rpm
